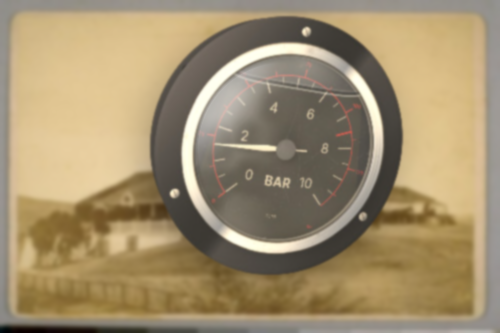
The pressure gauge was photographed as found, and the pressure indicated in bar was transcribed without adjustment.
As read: 1.5 bar
